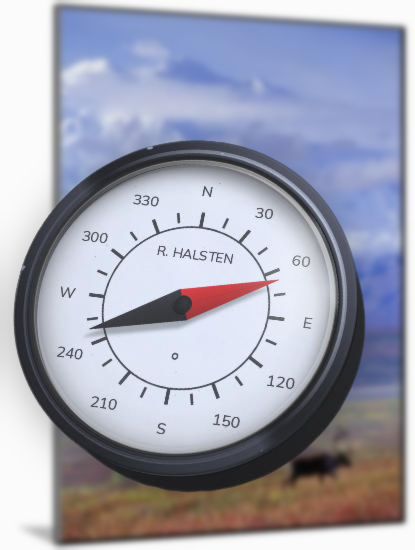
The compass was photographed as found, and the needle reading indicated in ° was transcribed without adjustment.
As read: 67.5 °
